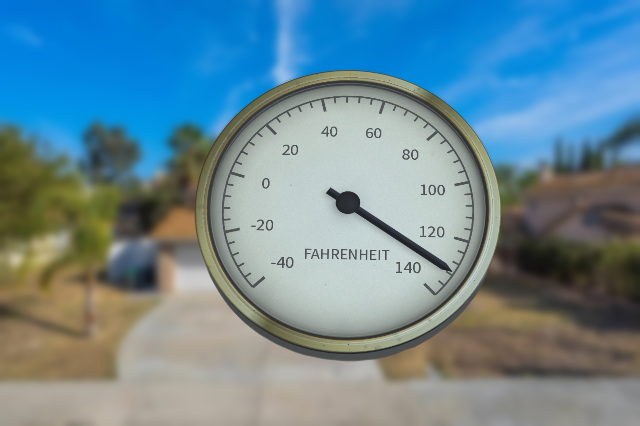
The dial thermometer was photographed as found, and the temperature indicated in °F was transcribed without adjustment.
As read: 132 °F
